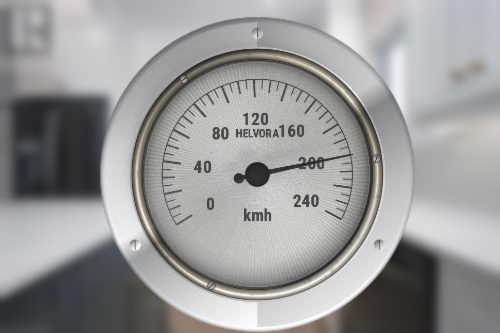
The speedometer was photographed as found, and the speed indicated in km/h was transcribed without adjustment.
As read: 200 km/h
